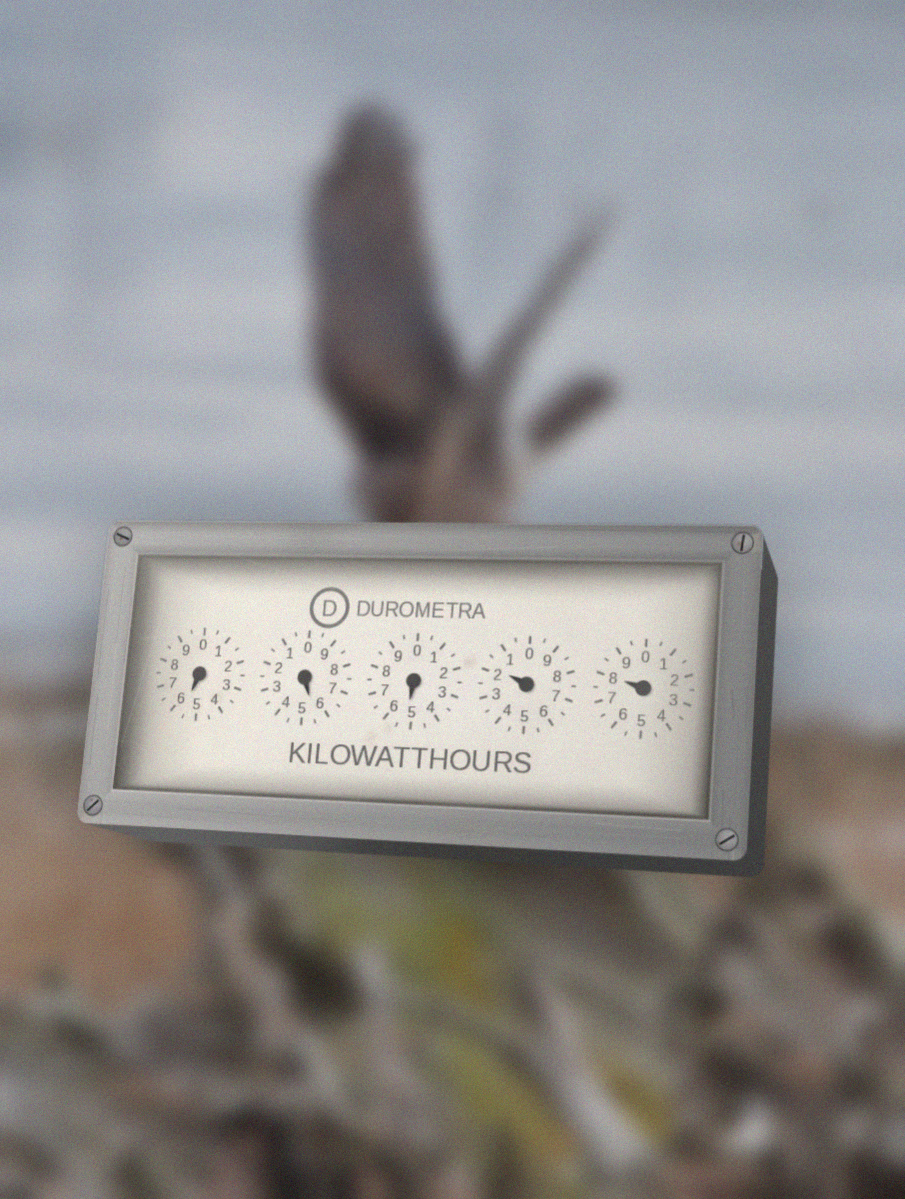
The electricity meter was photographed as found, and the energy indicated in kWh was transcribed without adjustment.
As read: 55518 kWh
